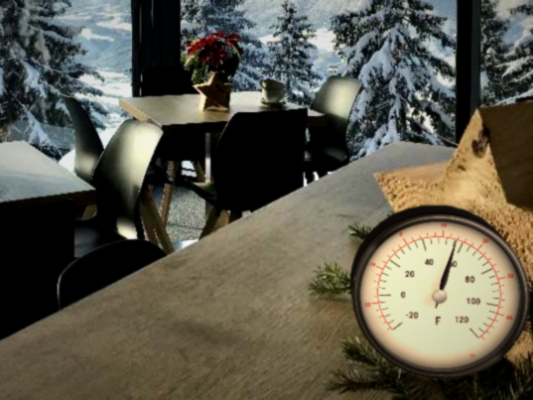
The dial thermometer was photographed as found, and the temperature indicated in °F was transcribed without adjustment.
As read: 56 °F
